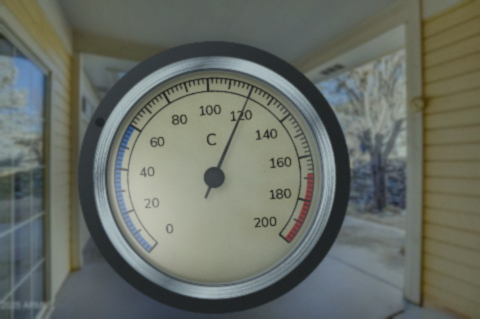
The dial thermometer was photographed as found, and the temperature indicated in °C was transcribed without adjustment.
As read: 120 °C
